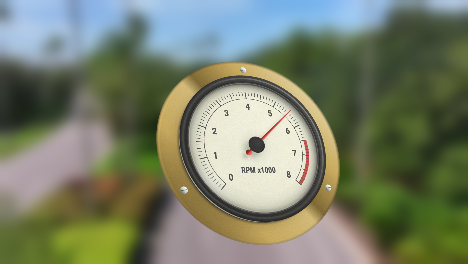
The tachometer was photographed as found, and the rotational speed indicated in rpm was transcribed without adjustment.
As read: 5500 rpm
